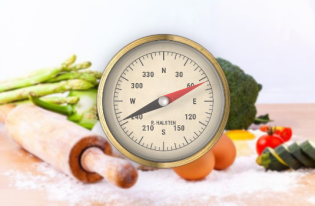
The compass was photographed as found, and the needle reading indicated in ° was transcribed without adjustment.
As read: 65 °
